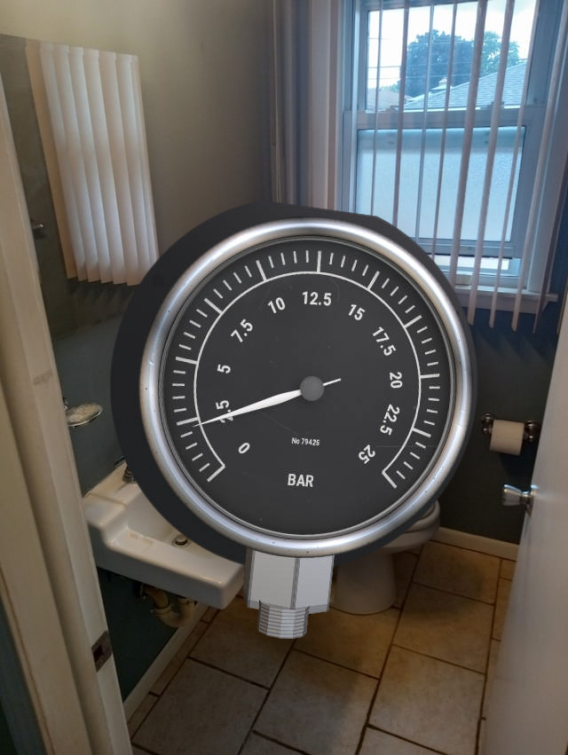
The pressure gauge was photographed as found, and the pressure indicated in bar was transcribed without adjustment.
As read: 2.25 bar
